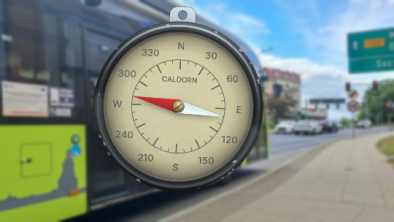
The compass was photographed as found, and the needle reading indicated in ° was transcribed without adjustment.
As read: 280 °
